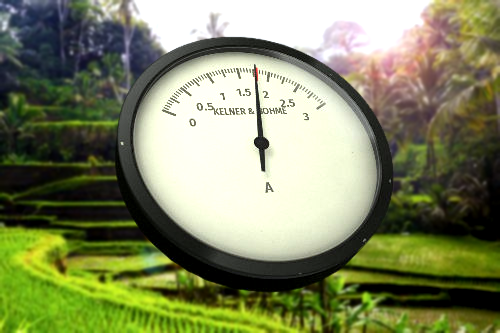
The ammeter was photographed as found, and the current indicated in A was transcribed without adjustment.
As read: 1.75 A
